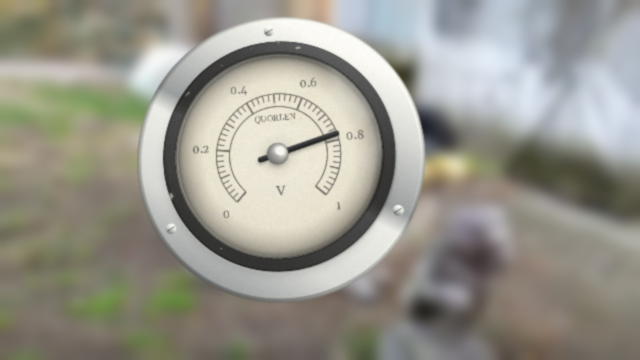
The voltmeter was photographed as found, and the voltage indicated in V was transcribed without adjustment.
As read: 0.78 V
